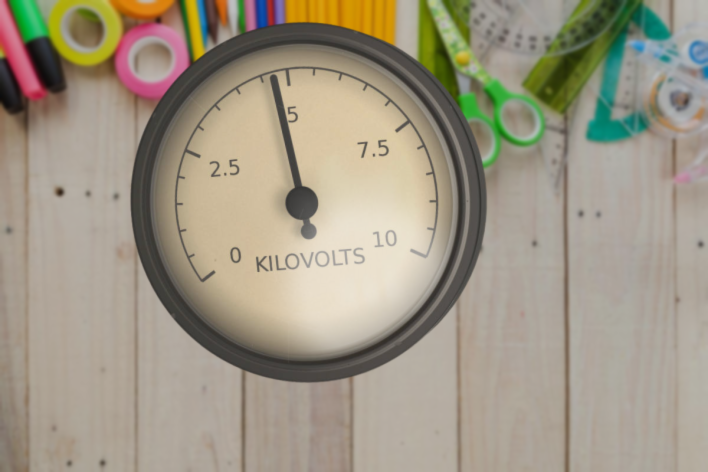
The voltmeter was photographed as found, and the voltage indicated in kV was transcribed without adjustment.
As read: 4.75 kV
